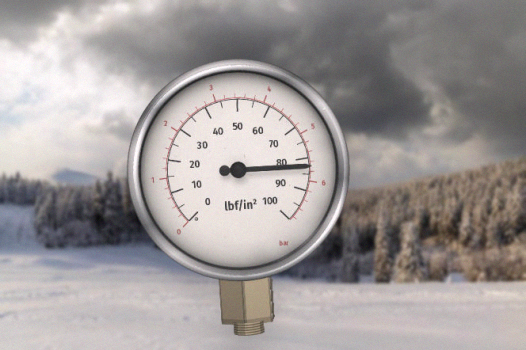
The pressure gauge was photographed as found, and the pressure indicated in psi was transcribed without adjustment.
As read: 82.5 psi
